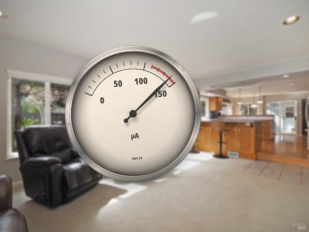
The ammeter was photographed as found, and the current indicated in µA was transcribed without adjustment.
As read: 140 µA
